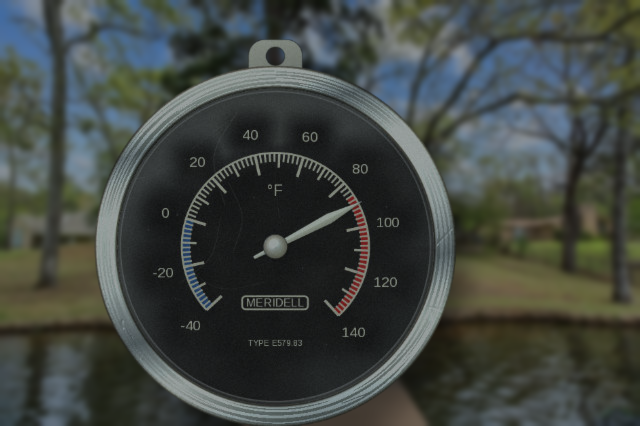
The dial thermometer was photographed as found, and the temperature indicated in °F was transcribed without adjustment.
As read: 90 °F
